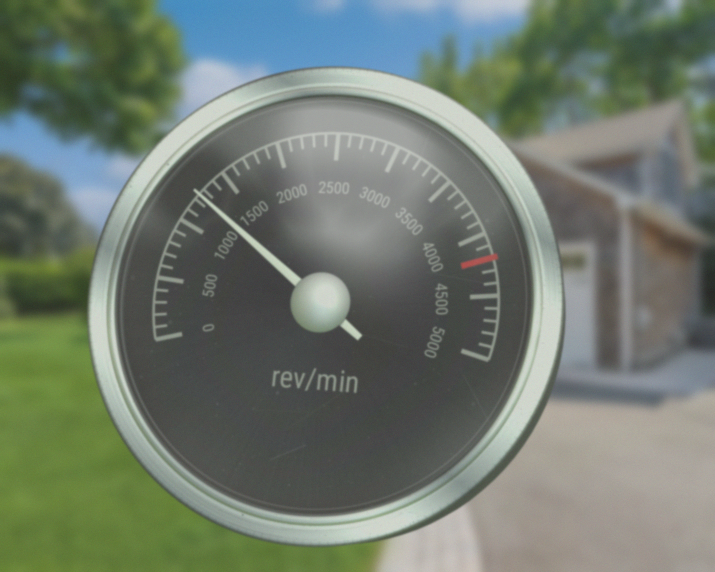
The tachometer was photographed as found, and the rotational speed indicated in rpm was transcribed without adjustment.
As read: 1250 rpm
